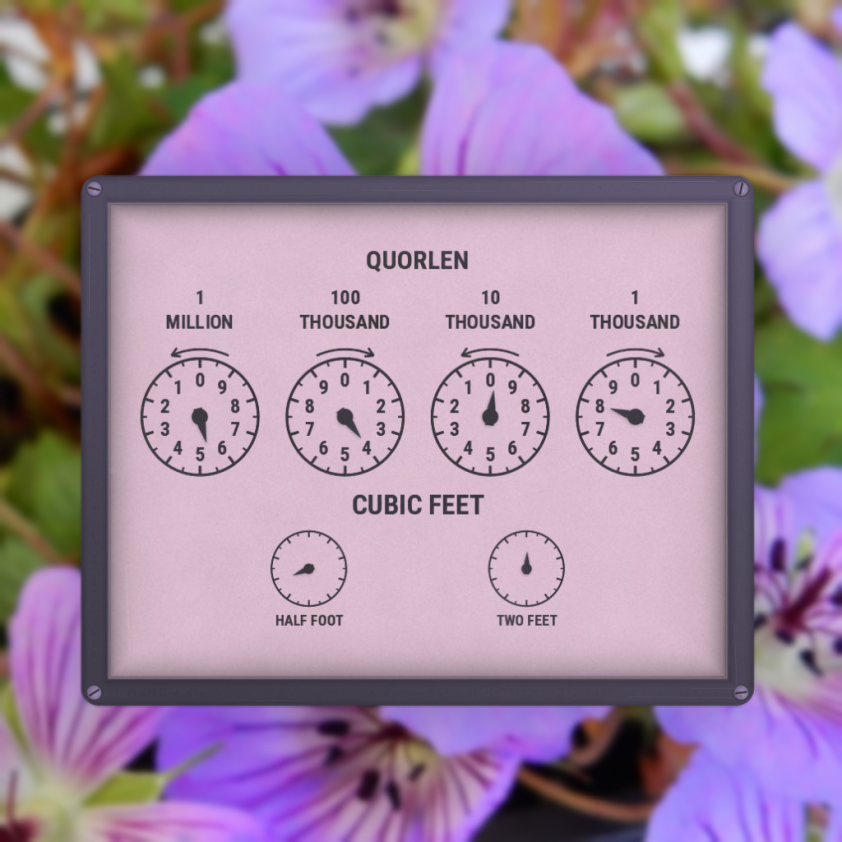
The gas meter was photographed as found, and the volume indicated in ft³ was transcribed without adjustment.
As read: 539800 ft³
